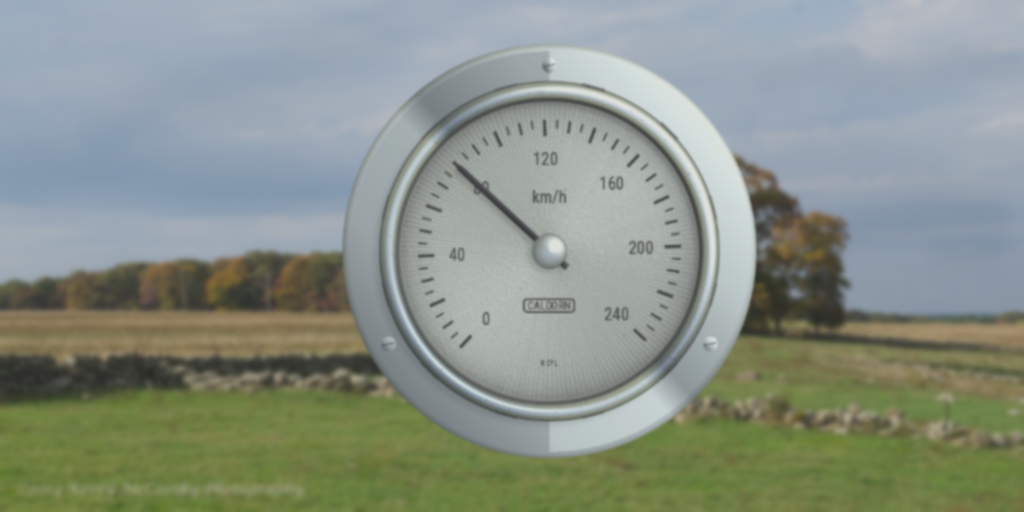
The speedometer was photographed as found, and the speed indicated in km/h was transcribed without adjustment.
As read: 80 km/h
